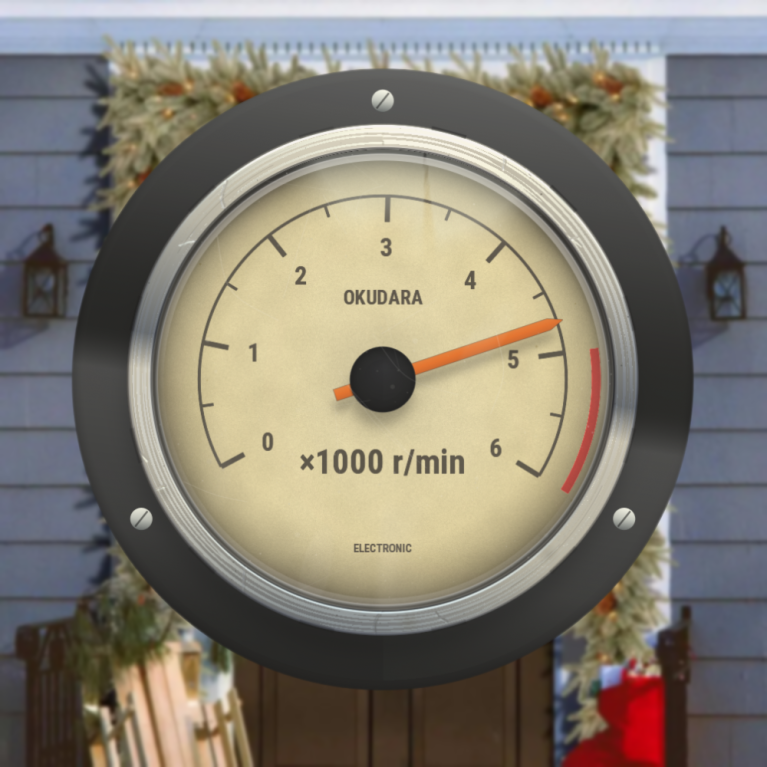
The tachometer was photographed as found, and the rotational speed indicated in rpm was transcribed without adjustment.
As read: 4750 rpm
